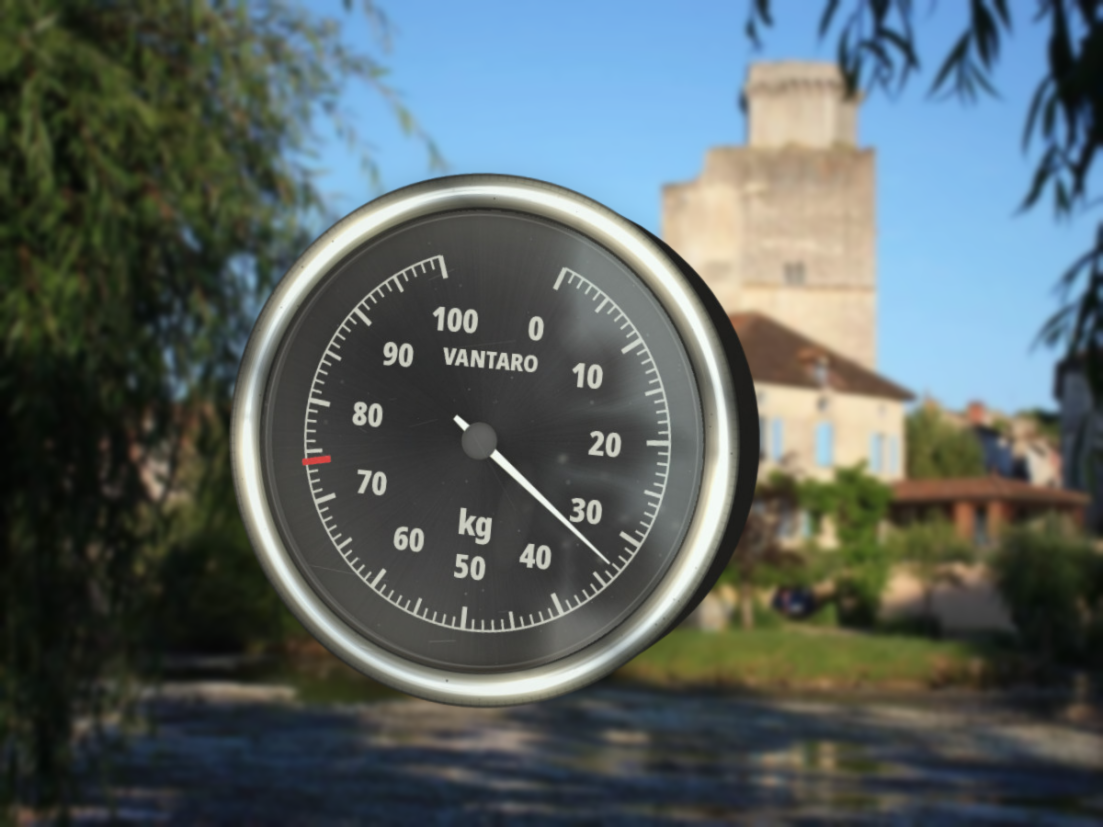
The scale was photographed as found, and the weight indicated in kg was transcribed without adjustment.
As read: 33 kg
